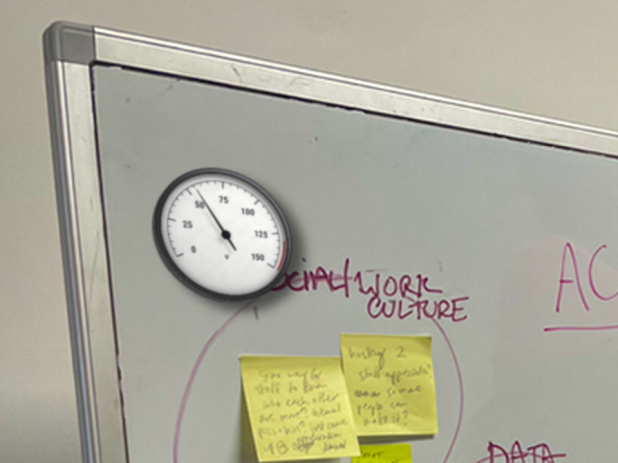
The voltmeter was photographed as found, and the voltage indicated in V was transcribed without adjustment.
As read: 55 V
